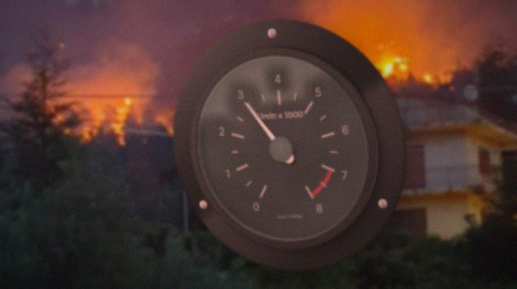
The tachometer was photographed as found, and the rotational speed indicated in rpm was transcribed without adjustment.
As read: 3000 rpm
